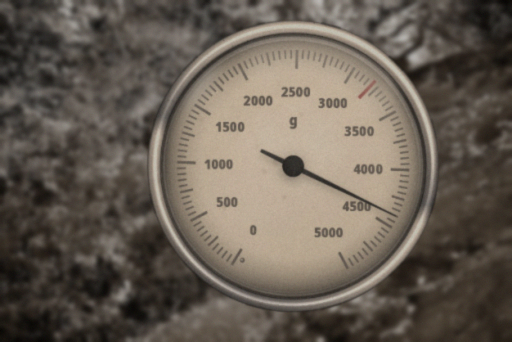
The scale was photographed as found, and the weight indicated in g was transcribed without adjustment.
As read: 4400 g
